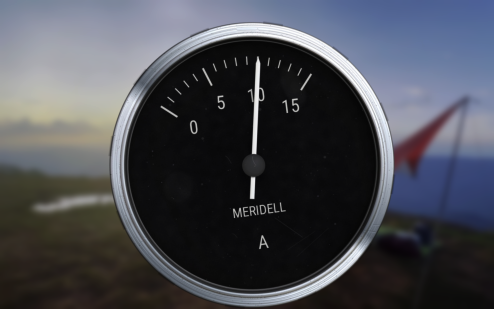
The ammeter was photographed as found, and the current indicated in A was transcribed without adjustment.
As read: 10 A
